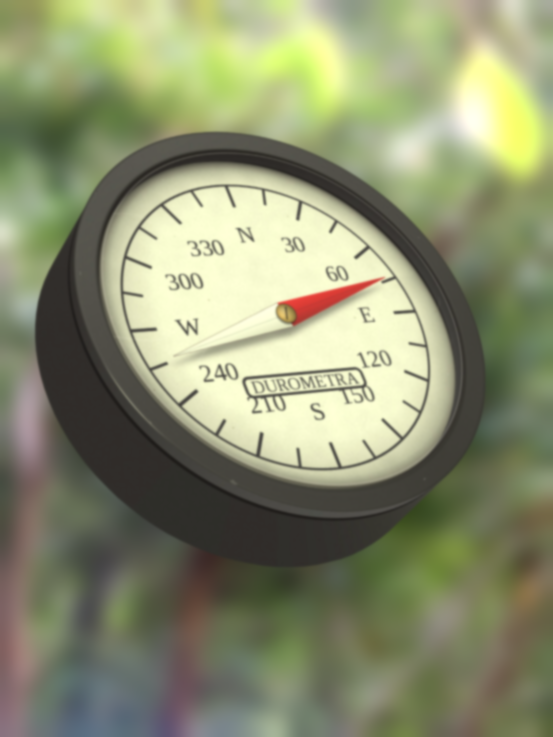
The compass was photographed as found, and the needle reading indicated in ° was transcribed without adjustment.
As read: 75 °
